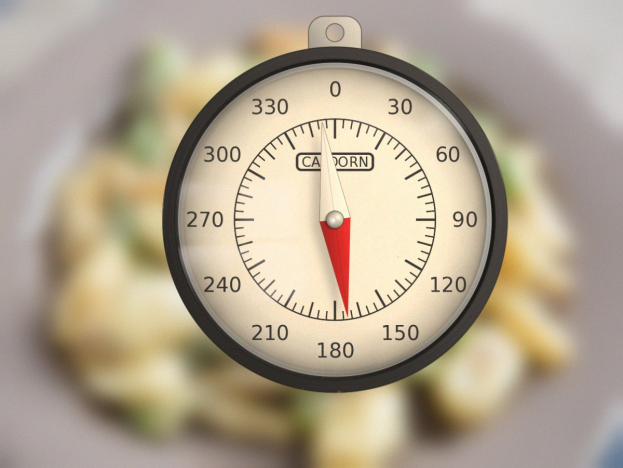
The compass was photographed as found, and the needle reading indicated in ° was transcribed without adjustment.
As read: 172.5 °
